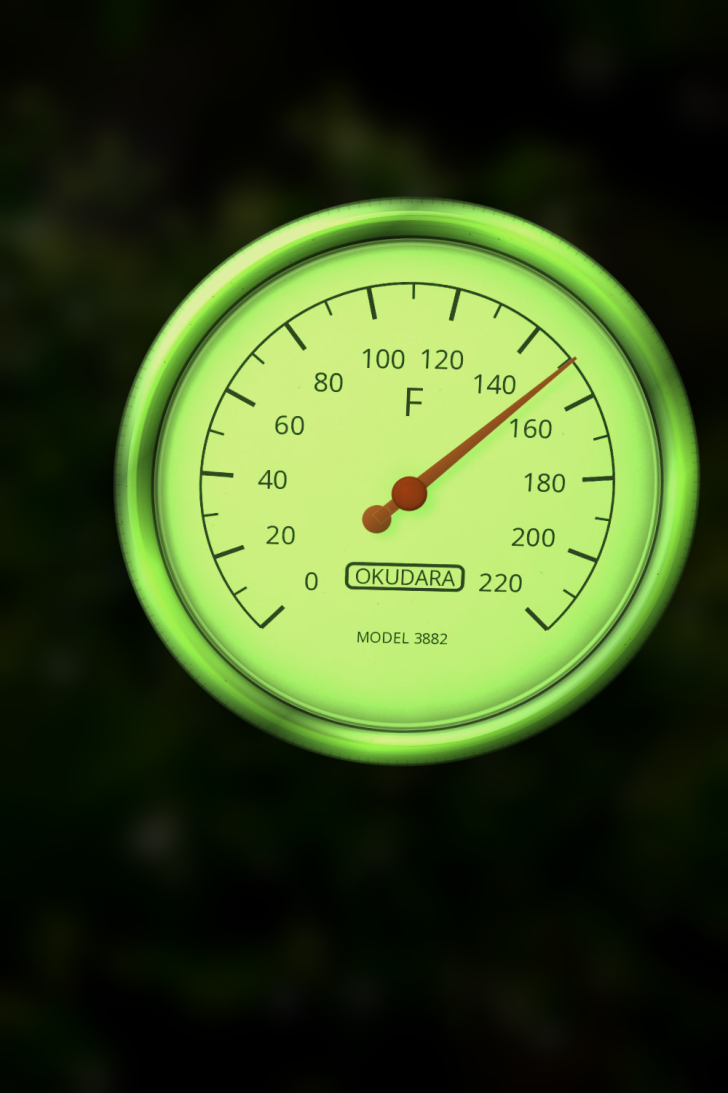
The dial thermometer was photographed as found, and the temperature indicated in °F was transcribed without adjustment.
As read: 150 °F
